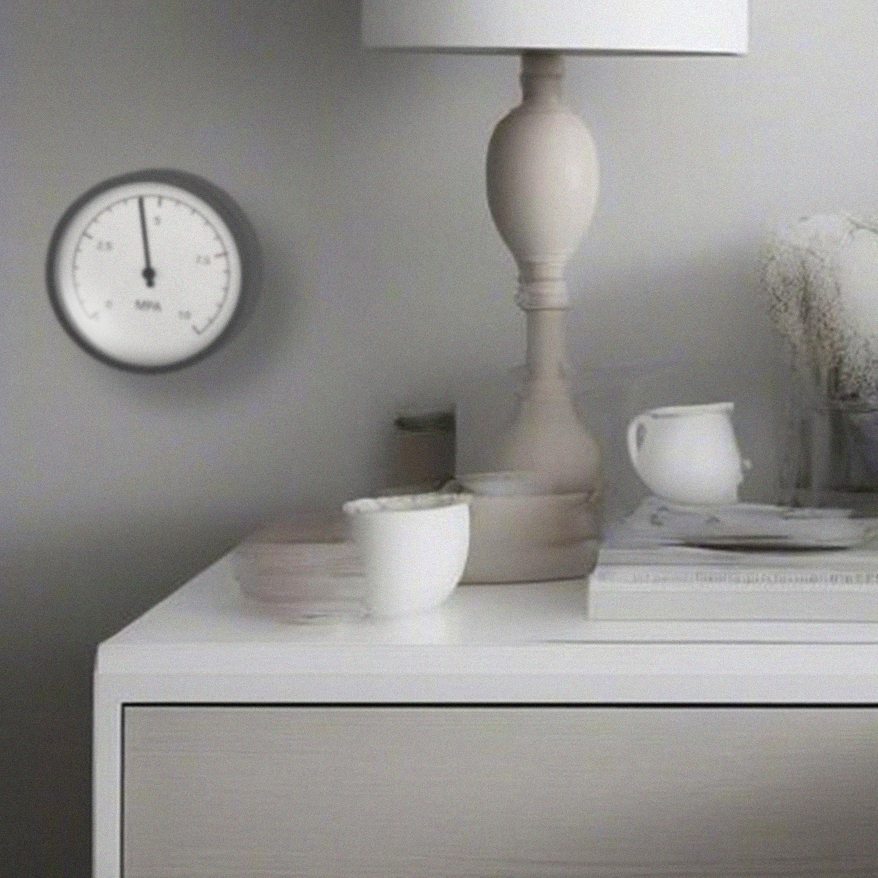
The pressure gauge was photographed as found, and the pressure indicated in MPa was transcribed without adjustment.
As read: 4.5 MPa
